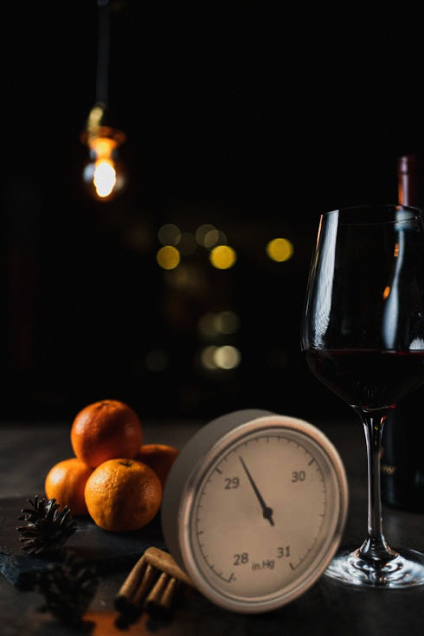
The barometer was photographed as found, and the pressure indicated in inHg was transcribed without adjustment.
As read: 29.2 inHg
